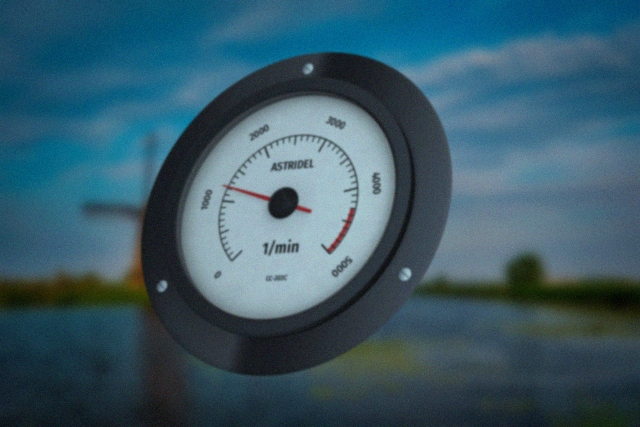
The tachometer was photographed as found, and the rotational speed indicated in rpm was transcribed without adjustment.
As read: 1200 rpm
